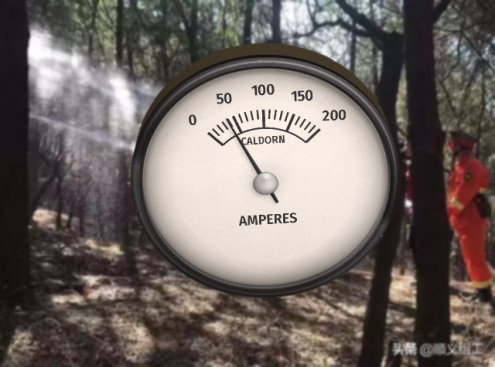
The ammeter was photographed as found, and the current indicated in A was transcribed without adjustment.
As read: 40 A
